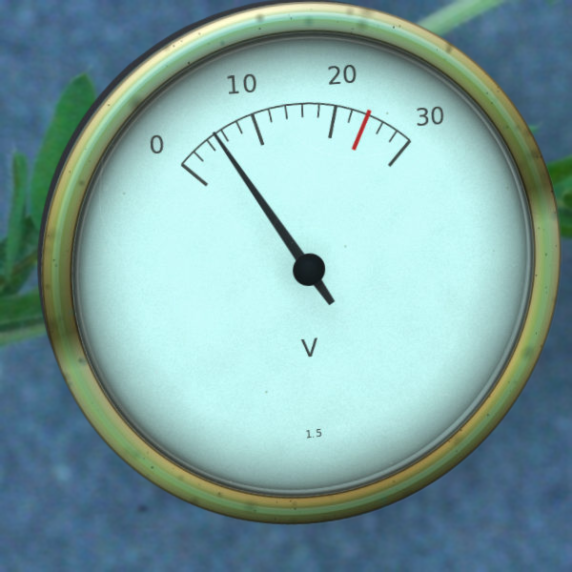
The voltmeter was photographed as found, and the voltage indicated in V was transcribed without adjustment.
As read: 5 V
